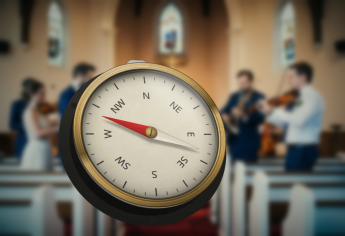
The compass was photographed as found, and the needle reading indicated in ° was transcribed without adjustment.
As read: 290 °
